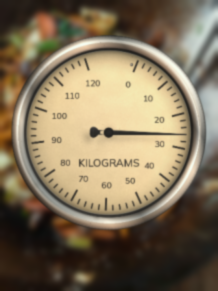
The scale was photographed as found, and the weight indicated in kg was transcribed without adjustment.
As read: 26 kg
